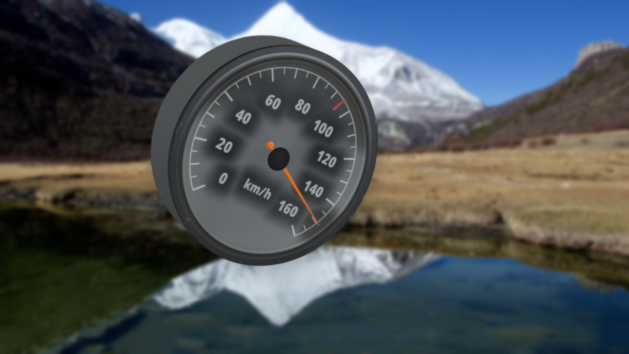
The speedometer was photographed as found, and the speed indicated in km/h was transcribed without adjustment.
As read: 150 km/h
